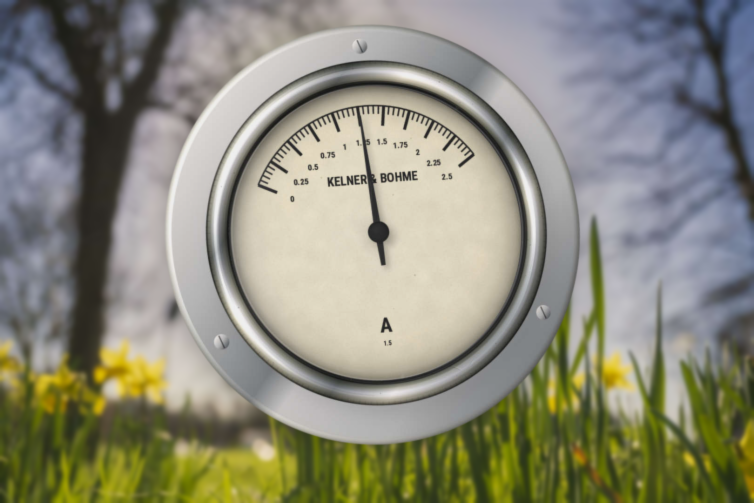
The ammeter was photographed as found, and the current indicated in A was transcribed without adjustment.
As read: 1.25 A
